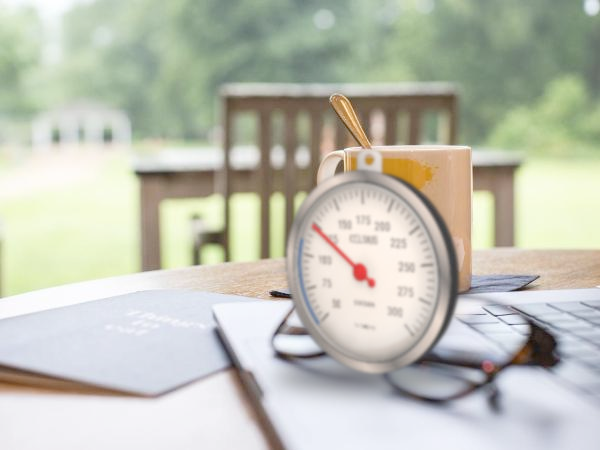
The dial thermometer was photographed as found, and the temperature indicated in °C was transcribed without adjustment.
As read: 125 °C
